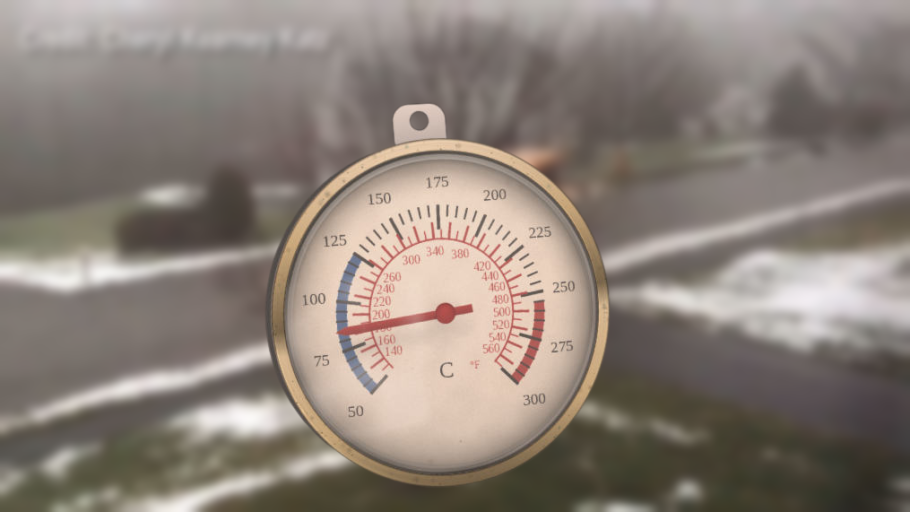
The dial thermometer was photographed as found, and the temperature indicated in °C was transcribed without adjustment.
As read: 85 °C
